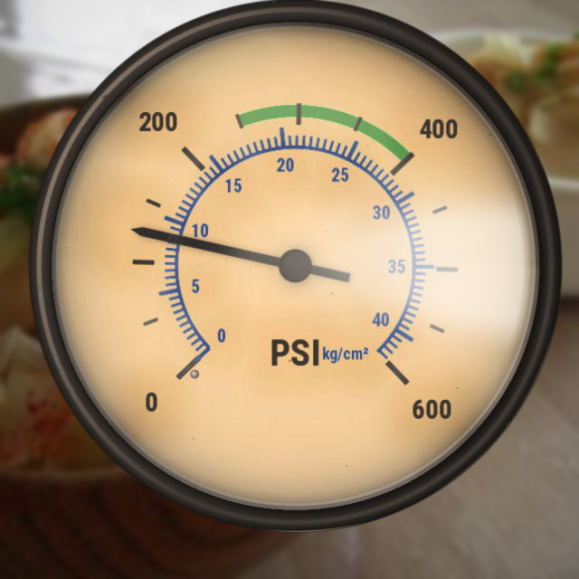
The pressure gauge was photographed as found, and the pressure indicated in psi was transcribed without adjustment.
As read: 125 psi
